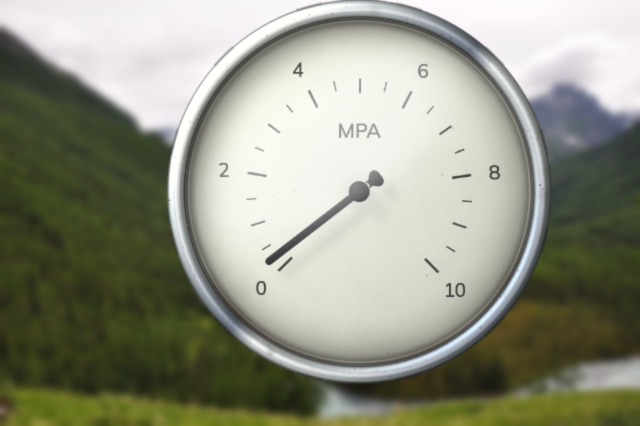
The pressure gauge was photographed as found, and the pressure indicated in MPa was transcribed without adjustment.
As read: 0.25 MPa
